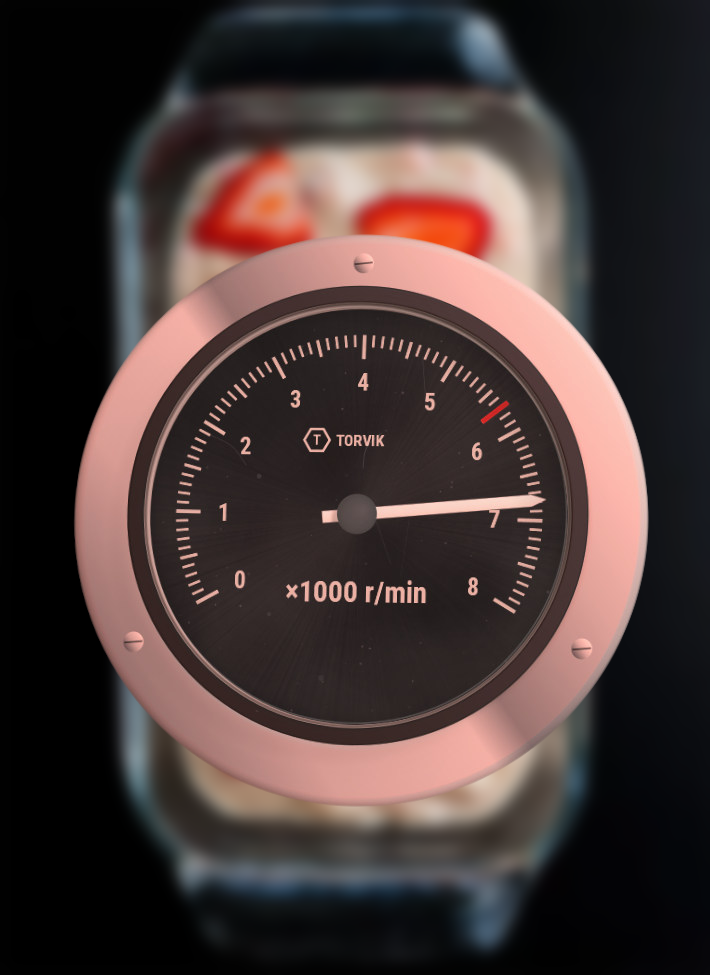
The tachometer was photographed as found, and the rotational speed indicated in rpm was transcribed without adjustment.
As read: 6800 rpm
